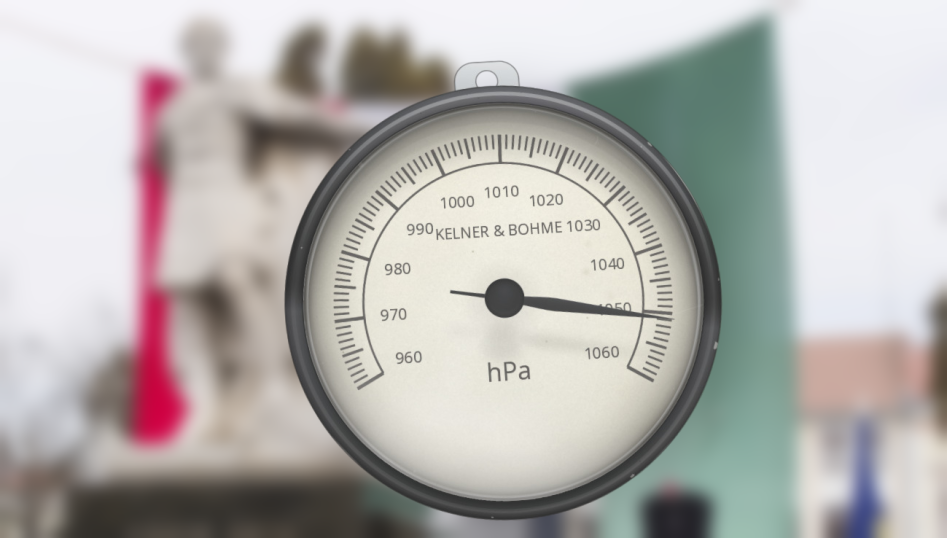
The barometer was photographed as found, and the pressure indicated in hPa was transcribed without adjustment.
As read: 1051 hPa
